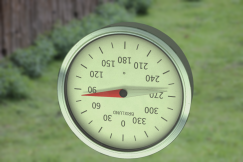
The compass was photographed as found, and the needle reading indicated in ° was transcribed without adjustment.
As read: 82.5 °
